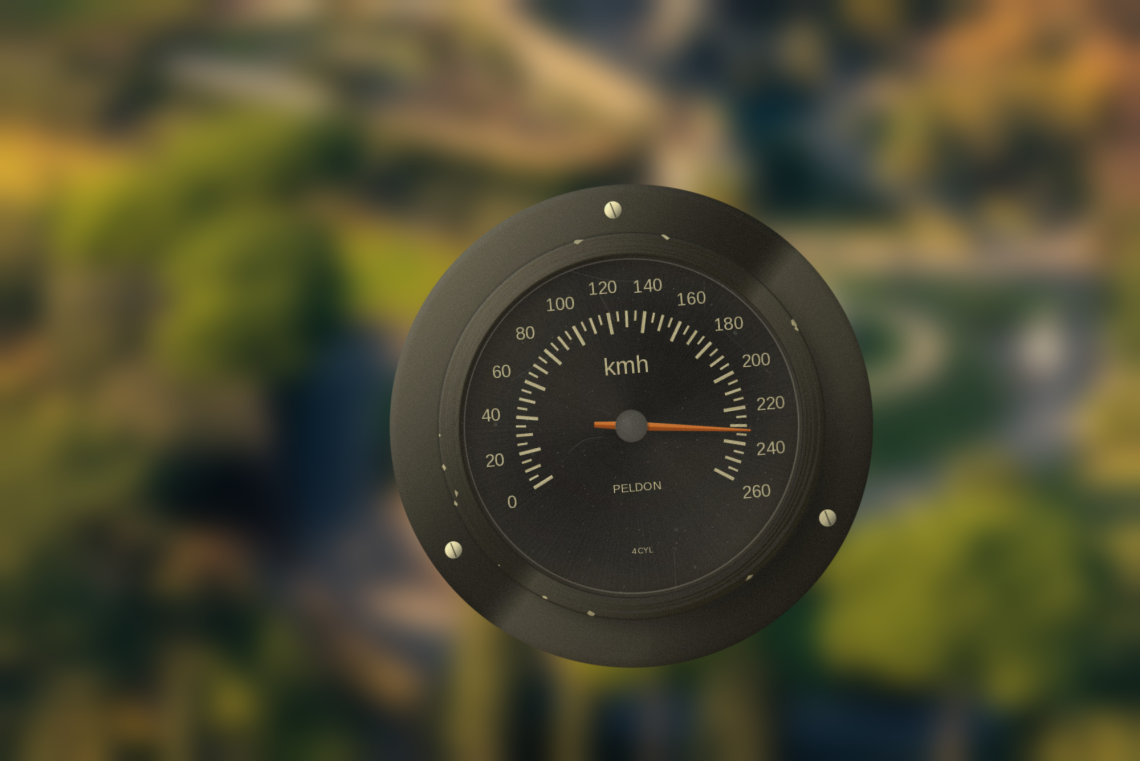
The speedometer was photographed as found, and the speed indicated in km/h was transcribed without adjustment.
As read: 232.5 km/h
